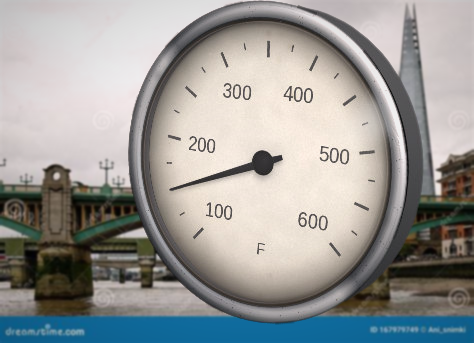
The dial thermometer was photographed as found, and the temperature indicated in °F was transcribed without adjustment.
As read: 150 °F
